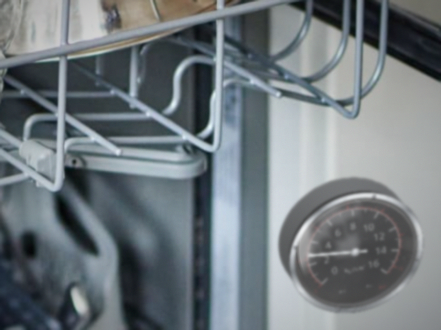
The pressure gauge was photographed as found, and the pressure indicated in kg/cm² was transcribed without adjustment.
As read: 3 kg/cm²
